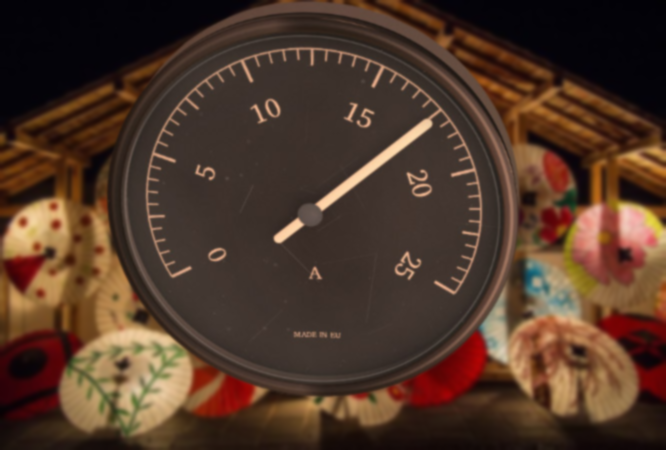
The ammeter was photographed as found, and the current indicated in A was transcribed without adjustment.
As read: 17.5 A
